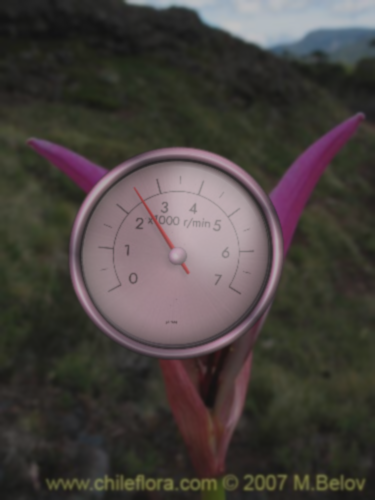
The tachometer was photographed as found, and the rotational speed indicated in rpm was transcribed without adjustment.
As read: 2500 rpm
